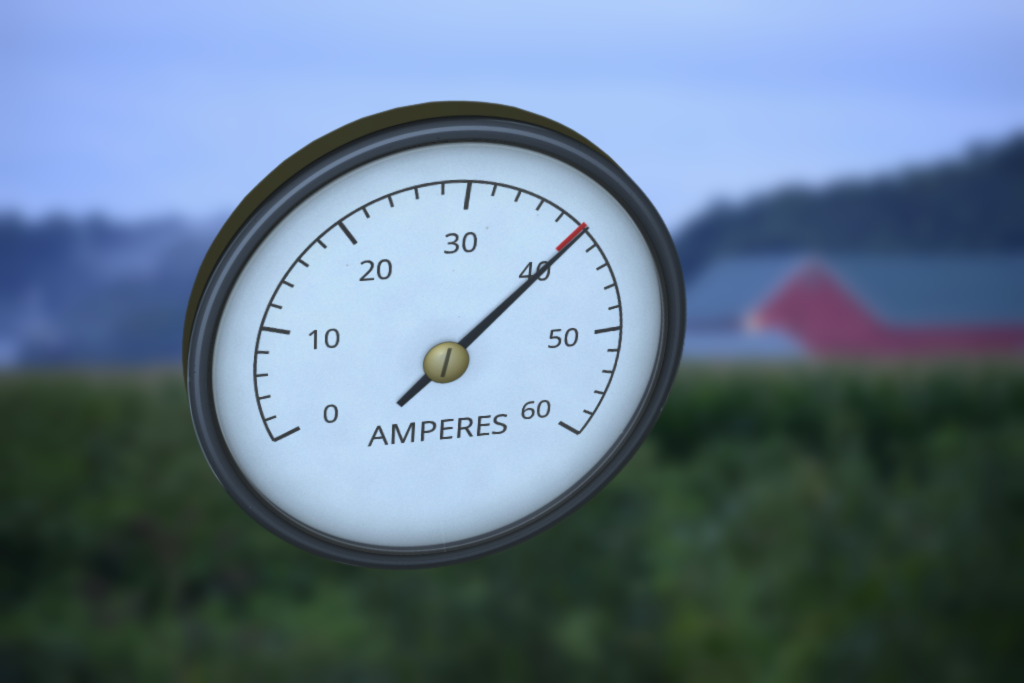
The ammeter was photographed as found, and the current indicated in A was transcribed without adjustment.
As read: 40 A
